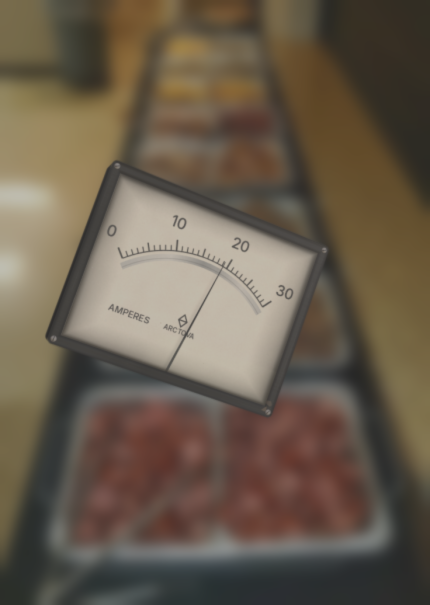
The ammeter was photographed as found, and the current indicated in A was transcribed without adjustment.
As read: 19 A
